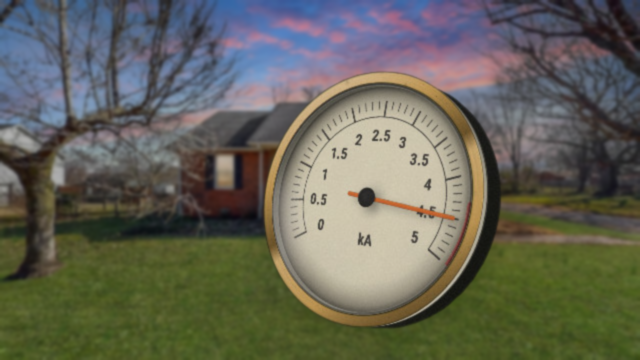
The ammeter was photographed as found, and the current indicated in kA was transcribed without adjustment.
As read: 4.5 kA
